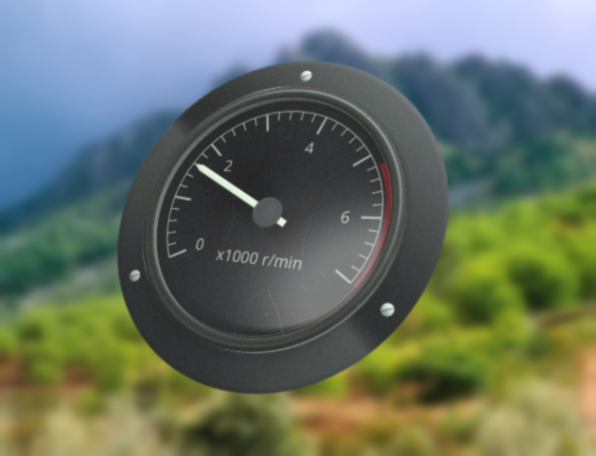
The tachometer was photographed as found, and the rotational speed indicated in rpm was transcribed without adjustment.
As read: 1600 rpm
